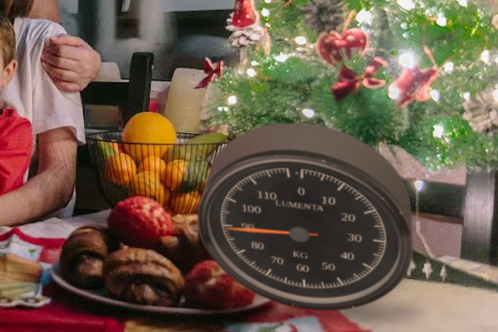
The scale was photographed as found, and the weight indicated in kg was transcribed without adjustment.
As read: 90 kg
